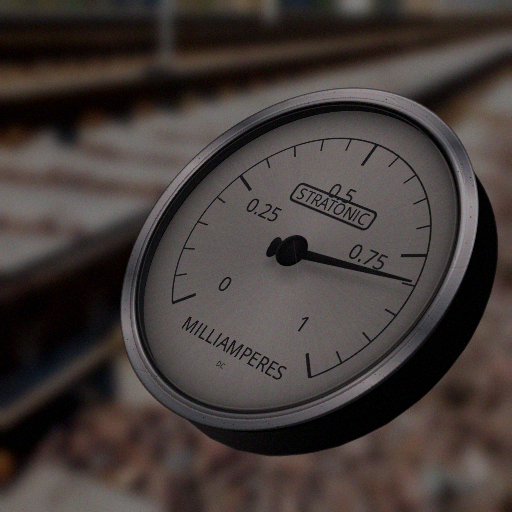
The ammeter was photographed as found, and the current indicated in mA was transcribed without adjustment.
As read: 0.8 mA
